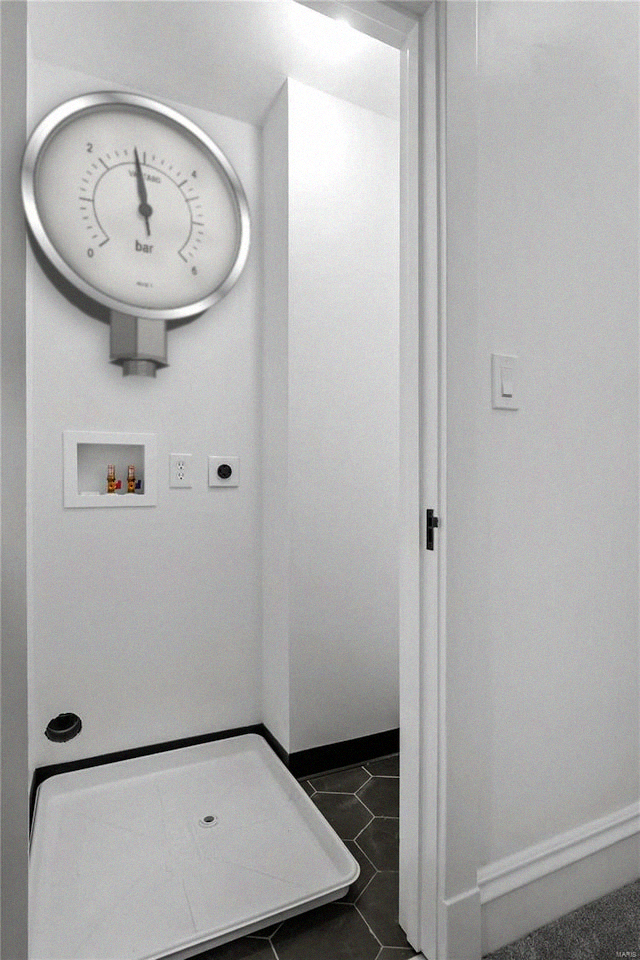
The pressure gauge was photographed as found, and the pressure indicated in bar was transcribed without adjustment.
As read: 2.8 bar
